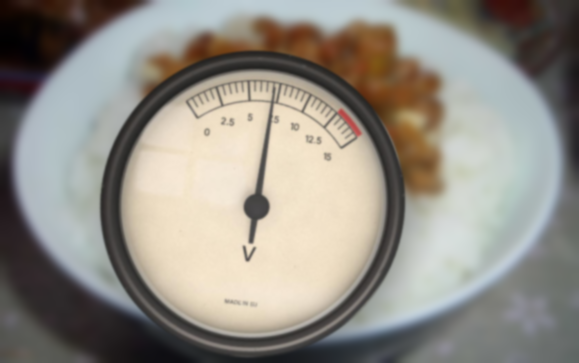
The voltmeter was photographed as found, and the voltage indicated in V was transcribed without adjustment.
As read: 7 V
